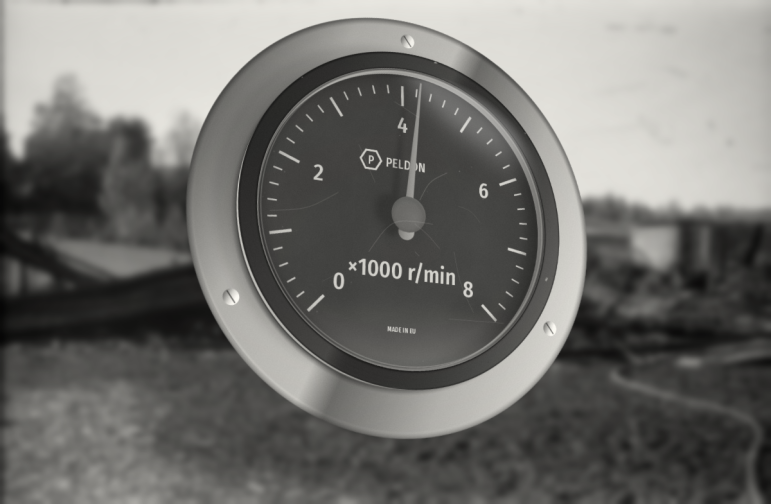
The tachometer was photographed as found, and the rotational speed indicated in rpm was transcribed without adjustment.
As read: 4200 rpm
